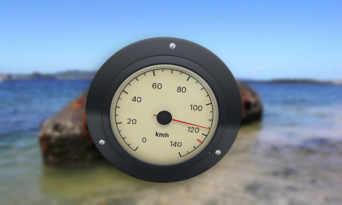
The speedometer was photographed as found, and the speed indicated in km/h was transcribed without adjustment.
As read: 115 km/h
